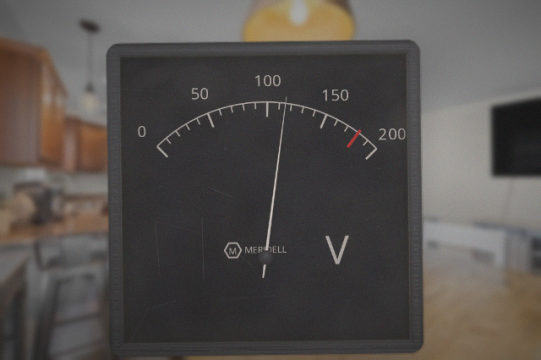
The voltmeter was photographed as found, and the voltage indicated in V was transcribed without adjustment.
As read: 115 V
